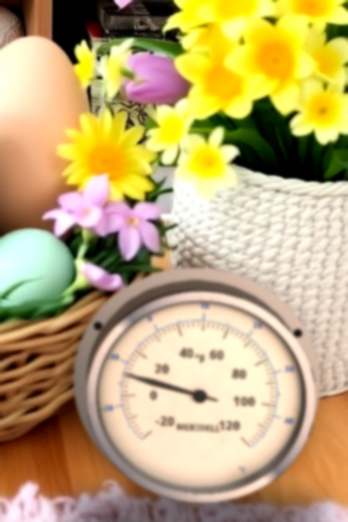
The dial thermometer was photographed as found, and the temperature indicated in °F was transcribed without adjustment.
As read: 10 °F
